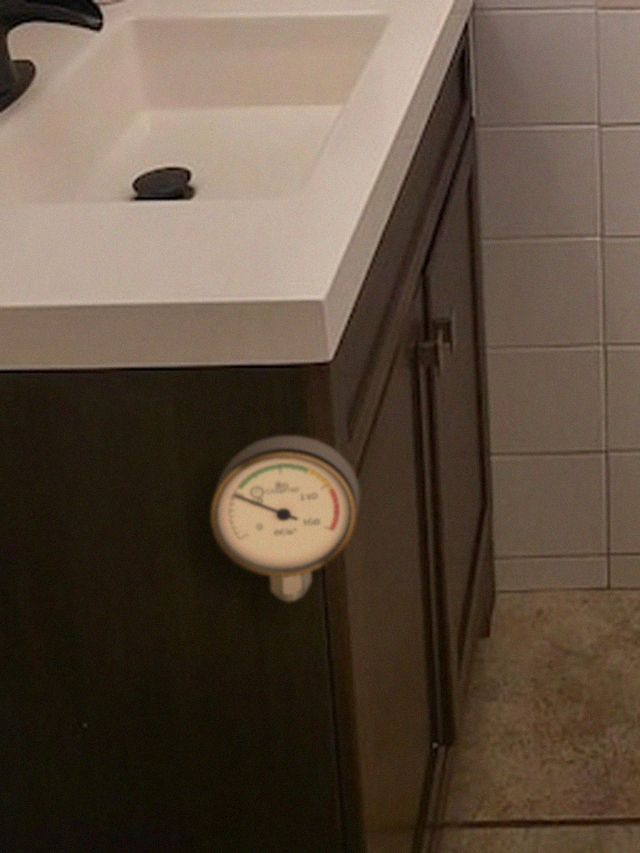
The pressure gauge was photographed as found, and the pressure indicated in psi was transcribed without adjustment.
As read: 40 psi
